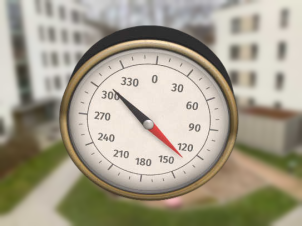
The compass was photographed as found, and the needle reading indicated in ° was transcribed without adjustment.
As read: 130 °
